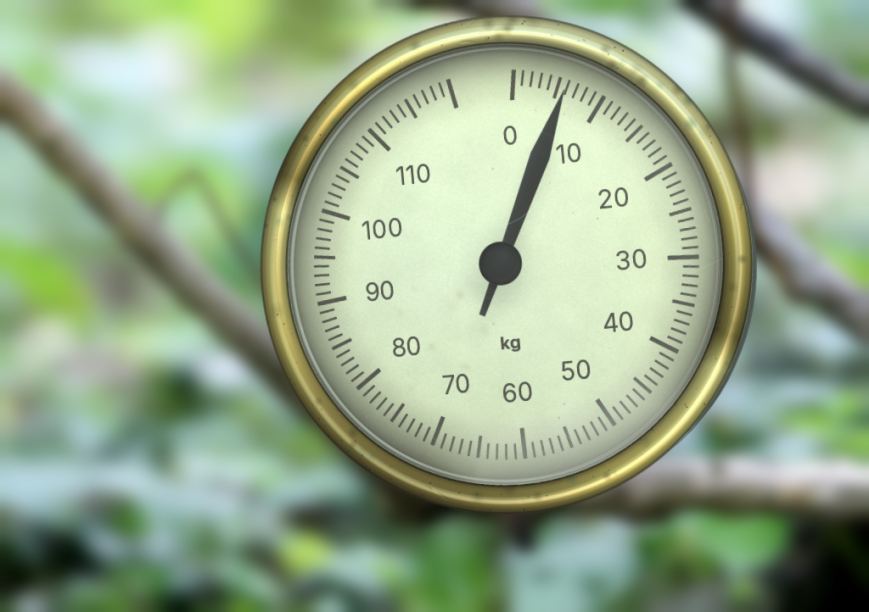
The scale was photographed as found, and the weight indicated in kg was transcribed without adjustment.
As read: 6 kg
